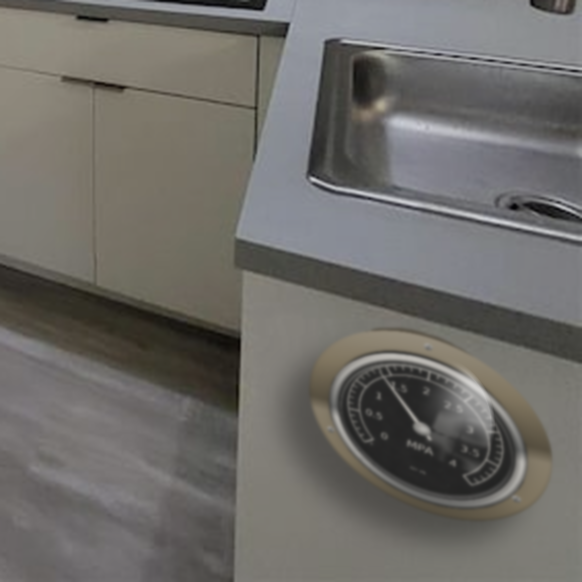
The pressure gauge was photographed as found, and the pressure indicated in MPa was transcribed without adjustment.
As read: 1.4 MPa
